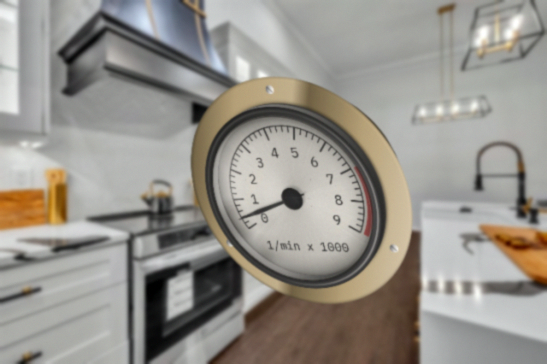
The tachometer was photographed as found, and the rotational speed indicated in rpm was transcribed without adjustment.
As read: 400 rpm
